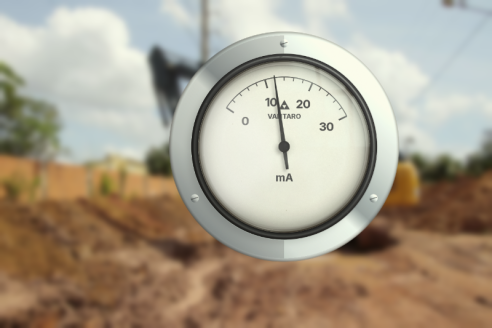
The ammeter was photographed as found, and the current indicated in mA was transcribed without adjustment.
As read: 12 mA
